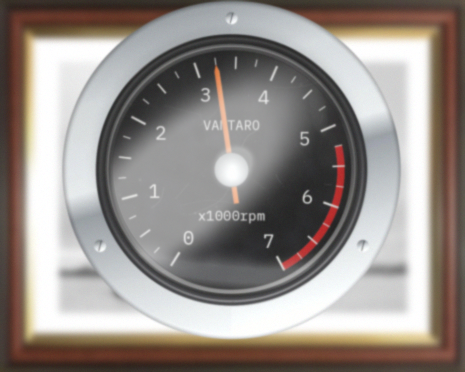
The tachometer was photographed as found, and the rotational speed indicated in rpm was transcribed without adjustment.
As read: 3250 rpm
